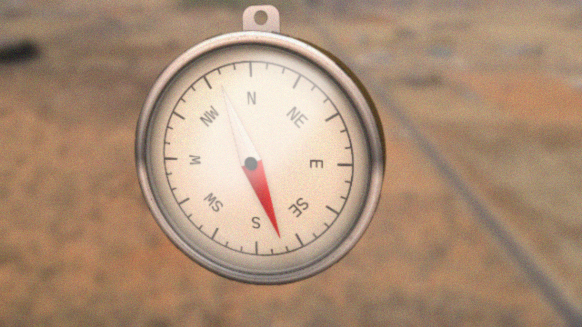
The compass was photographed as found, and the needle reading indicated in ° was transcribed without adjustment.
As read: 160 °
